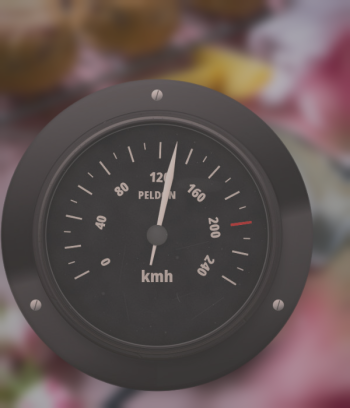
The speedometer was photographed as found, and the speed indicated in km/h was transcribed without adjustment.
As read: 130 km/h
